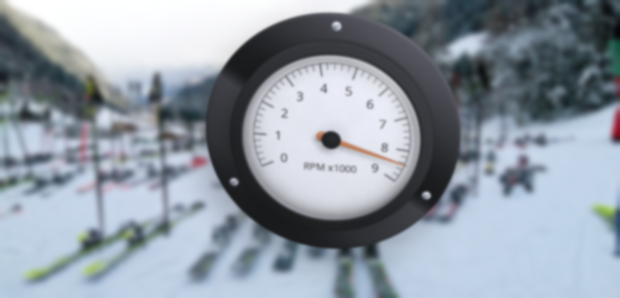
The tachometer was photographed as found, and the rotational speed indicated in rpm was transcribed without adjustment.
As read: 8400 rpm
